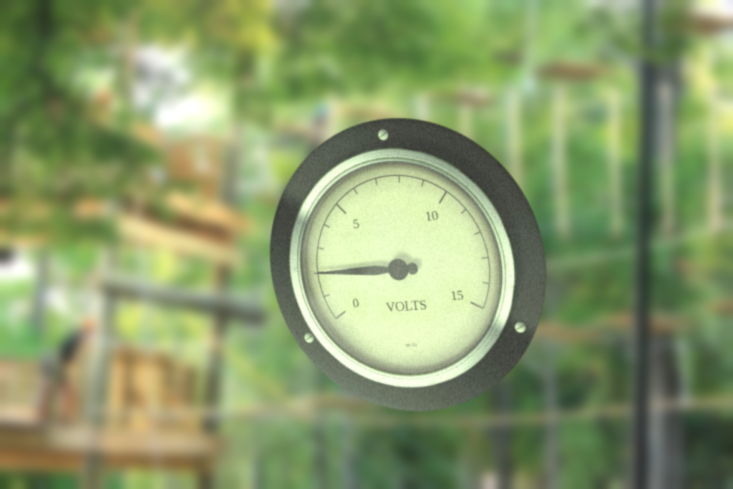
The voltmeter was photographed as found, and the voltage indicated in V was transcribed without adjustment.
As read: 2 V
